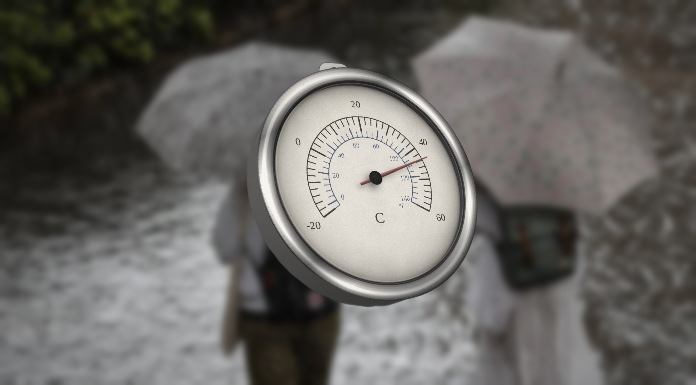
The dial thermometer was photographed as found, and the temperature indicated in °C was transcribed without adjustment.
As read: 44 °C
